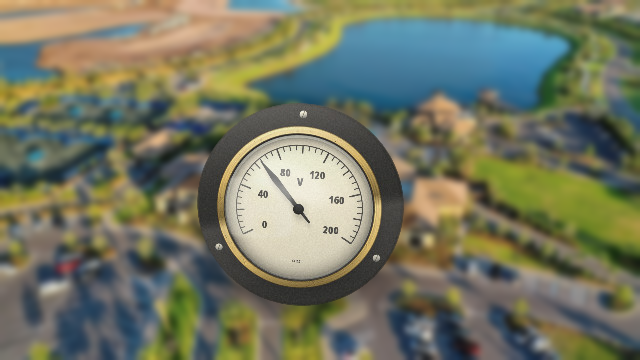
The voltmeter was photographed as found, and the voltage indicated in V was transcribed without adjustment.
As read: 65 V
